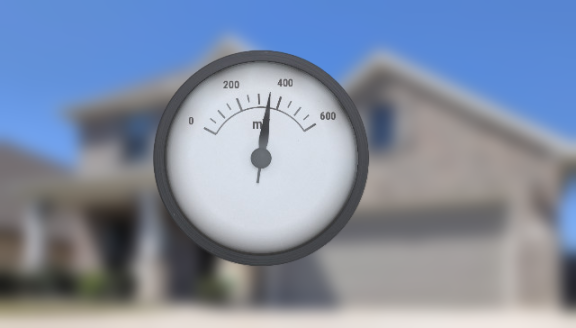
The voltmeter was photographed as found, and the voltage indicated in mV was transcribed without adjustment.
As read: 350 mV
